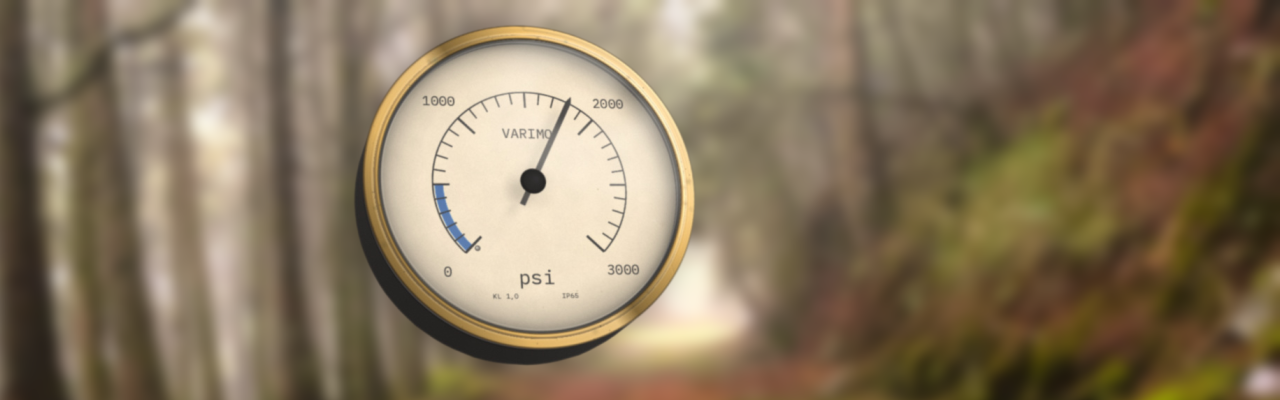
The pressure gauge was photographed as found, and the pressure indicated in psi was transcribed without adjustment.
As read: 1800 psi
